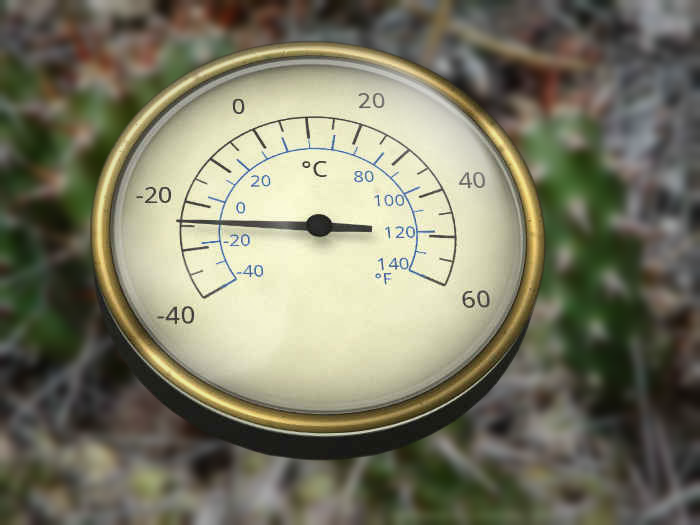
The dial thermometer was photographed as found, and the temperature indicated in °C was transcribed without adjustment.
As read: -25 °C
